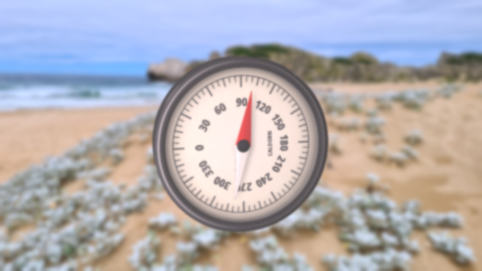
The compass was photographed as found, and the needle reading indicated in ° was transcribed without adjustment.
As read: 100 °
